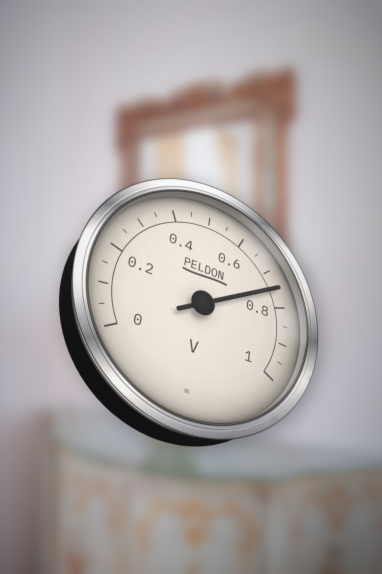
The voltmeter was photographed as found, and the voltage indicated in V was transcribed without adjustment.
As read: 0.75 V
